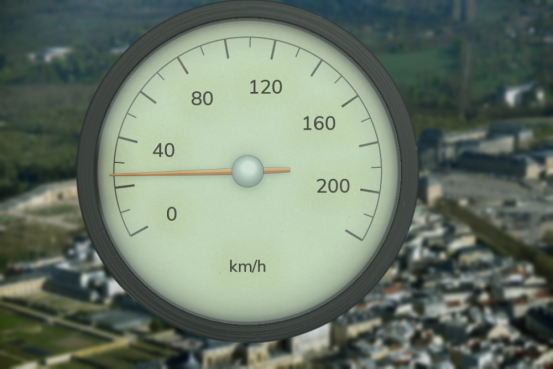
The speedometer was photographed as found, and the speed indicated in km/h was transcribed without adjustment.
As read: 25 km/h
